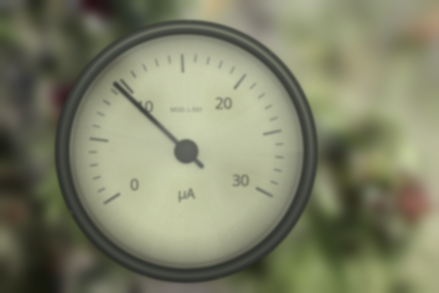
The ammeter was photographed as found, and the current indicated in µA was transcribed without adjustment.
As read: 9.5 µA
